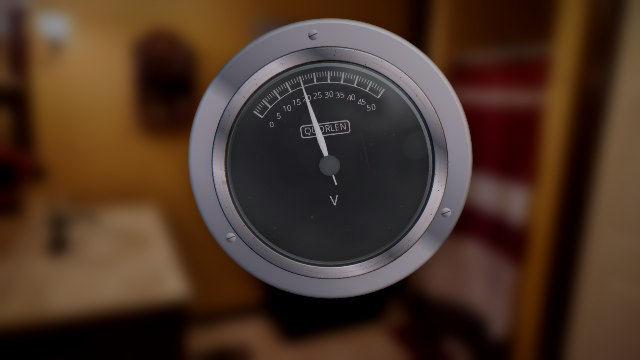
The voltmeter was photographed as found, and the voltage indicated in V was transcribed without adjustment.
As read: 20 V
